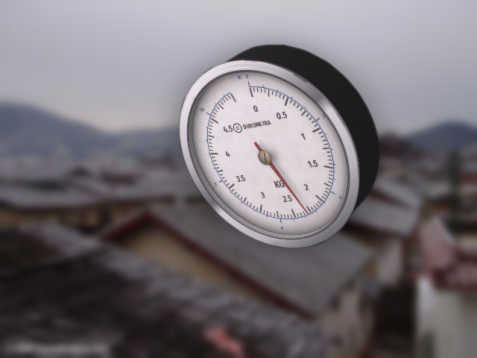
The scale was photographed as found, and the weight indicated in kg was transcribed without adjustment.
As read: 2.25 kg
